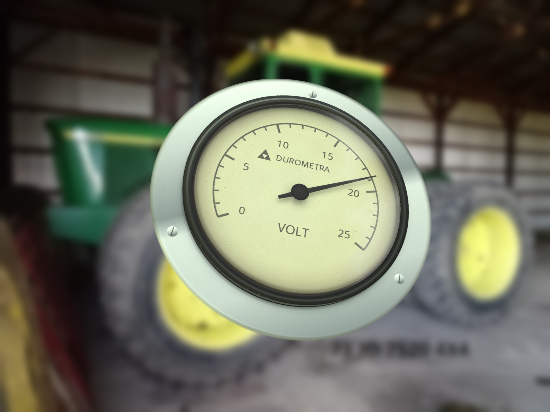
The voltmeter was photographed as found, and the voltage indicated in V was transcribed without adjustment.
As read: 19 V
